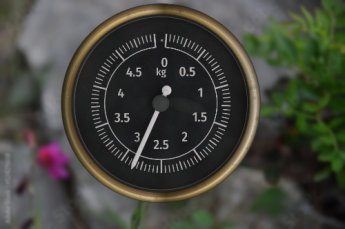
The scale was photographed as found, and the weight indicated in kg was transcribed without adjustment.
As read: 2.85 kg
